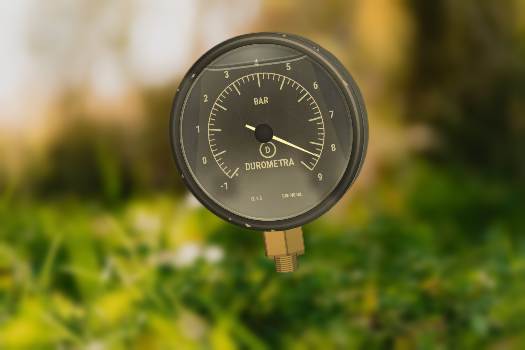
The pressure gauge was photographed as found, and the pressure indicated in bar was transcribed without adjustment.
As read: 8.4 bar
